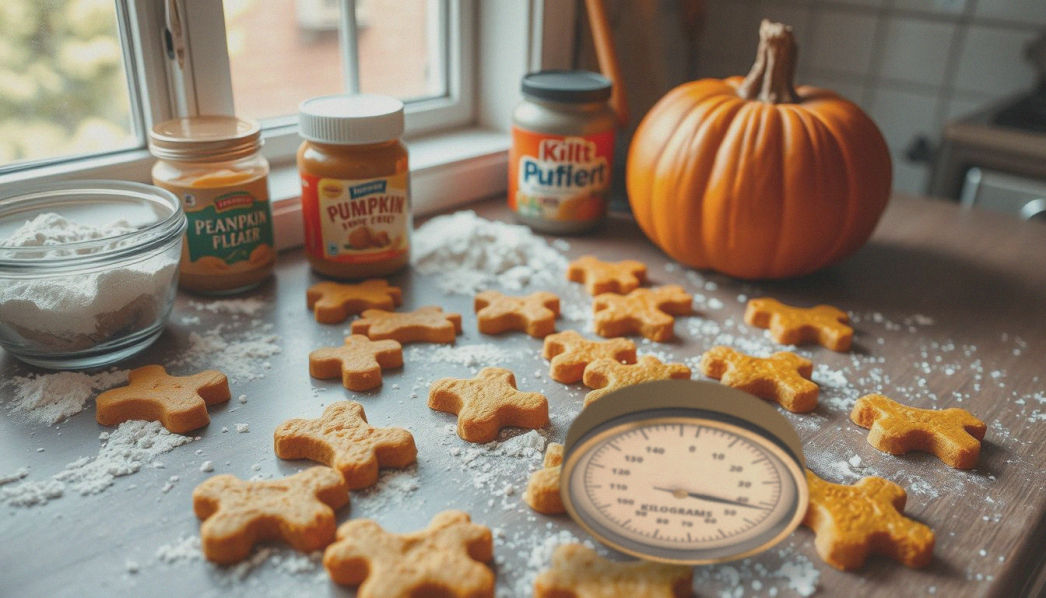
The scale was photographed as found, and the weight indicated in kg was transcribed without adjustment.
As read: 40 kg
